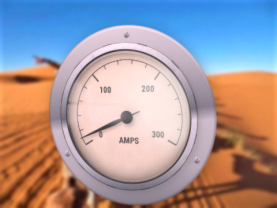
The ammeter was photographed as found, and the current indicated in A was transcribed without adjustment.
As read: 10 A
